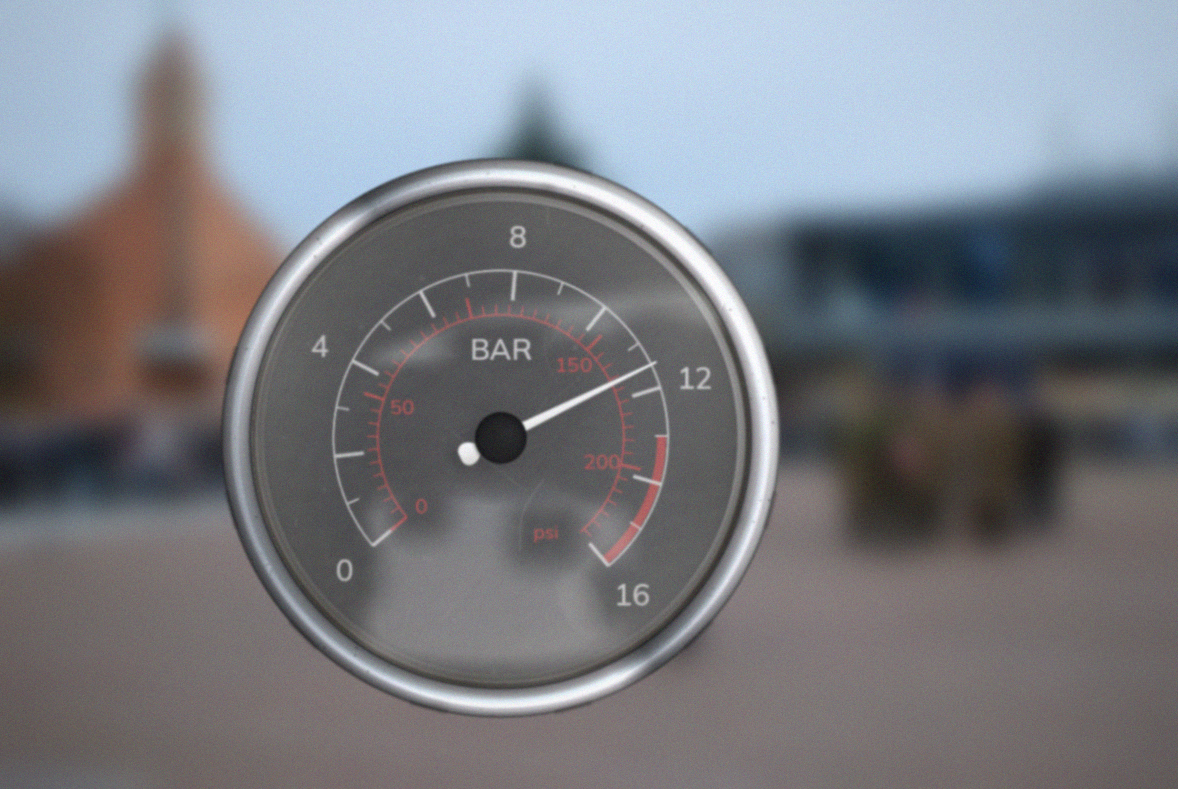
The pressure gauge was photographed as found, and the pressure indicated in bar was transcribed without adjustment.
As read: 11.5 bar
